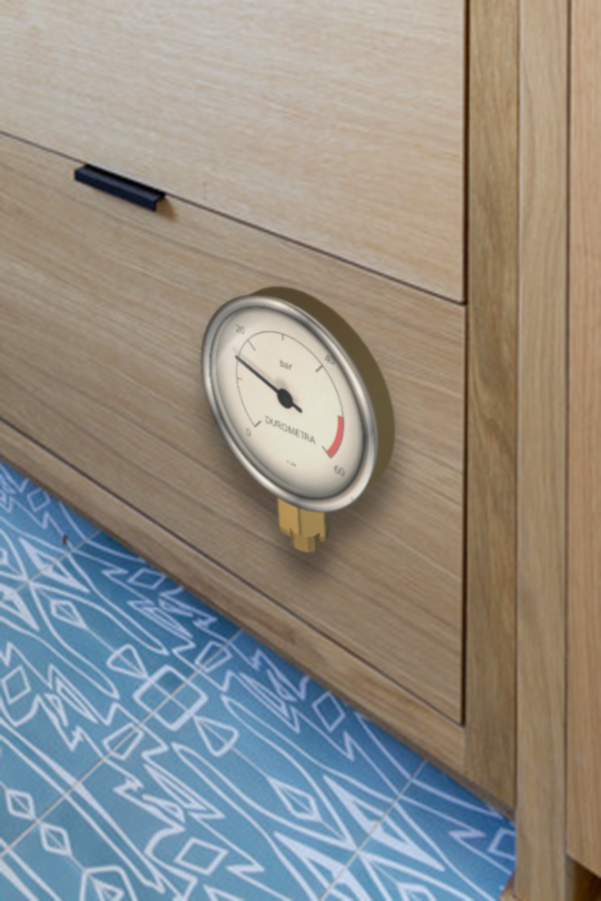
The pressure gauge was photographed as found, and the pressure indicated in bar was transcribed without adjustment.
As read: 15 bar
